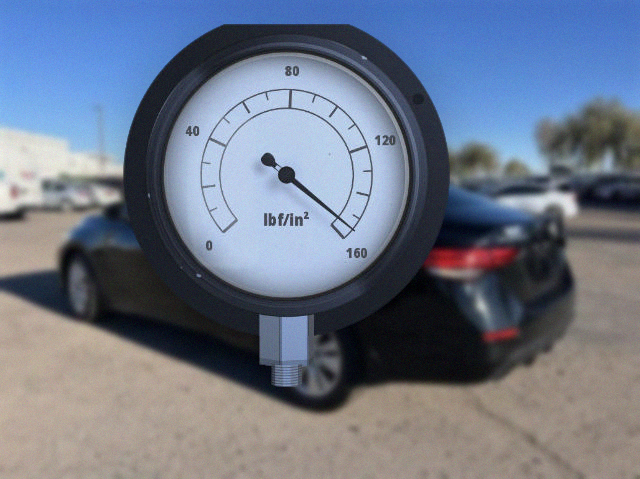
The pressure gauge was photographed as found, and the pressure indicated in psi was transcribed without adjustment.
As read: 155 psi
